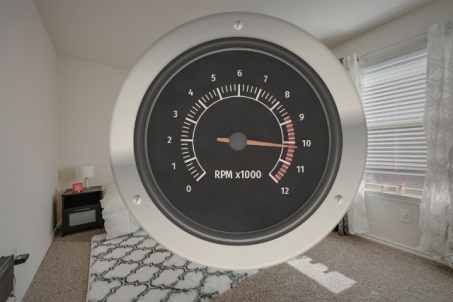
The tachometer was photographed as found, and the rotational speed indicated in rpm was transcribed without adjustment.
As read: 10200 rpm
